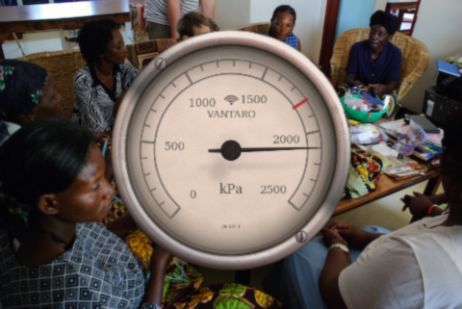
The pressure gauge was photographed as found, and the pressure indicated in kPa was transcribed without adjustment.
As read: 2100 kPa
